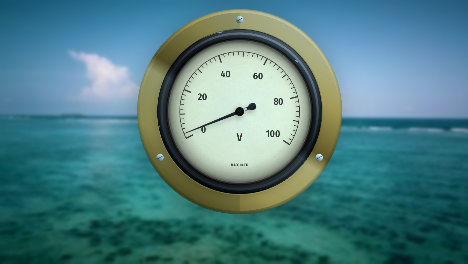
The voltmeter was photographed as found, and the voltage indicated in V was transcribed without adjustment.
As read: 2 V
